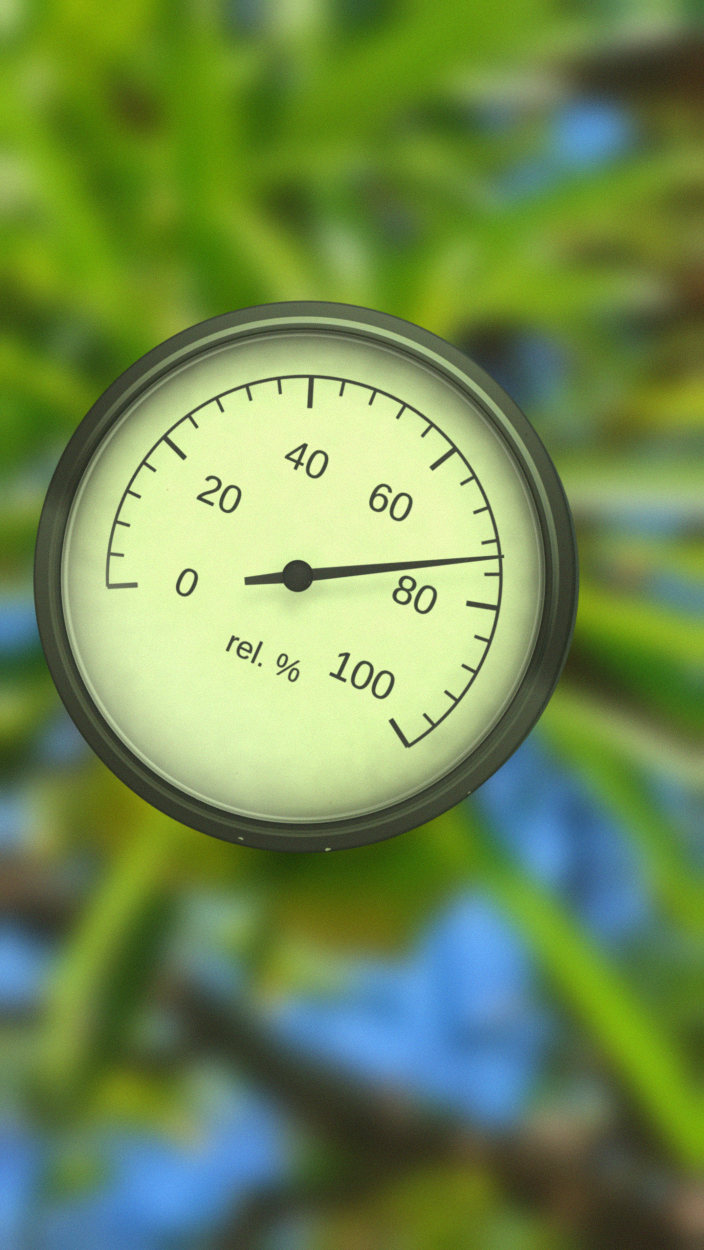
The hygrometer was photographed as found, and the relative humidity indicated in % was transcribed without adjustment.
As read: 74 %
